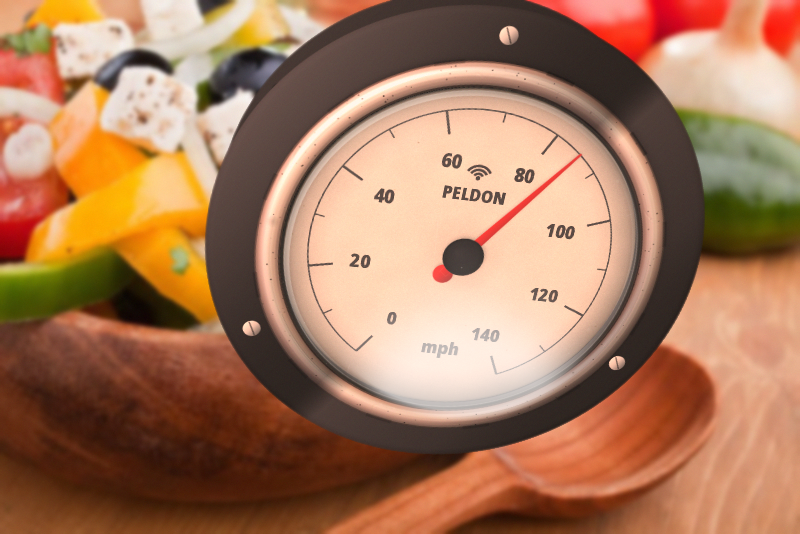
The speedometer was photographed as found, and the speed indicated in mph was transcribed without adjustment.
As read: 85 mph
